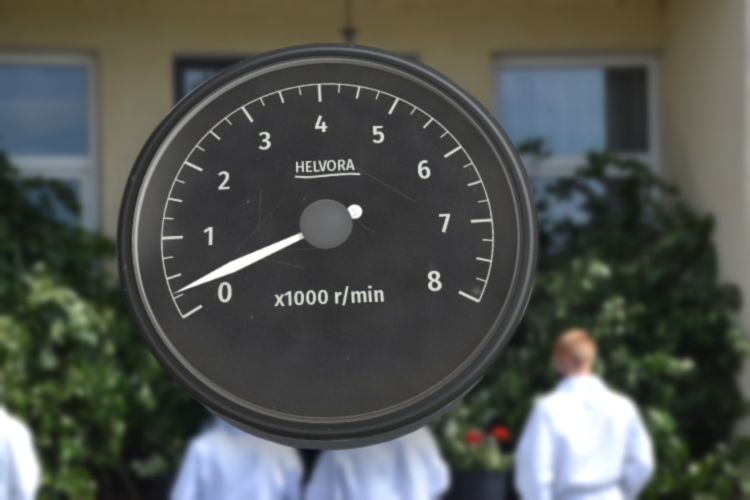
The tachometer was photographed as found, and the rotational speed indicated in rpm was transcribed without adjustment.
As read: 250 rpm
